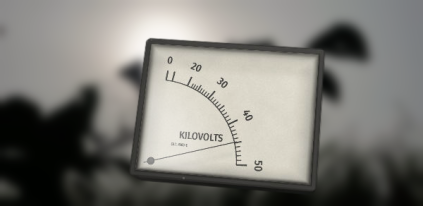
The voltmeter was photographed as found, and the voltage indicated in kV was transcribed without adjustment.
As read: 45 kV
